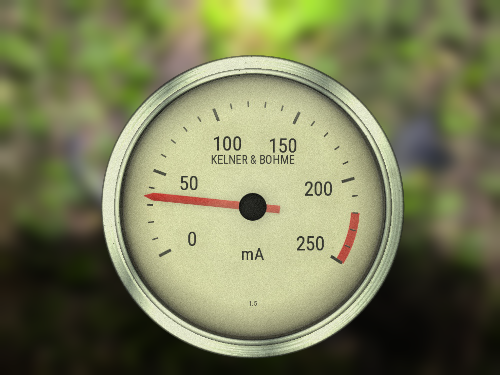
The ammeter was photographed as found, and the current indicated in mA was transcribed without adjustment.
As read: 35 mA
